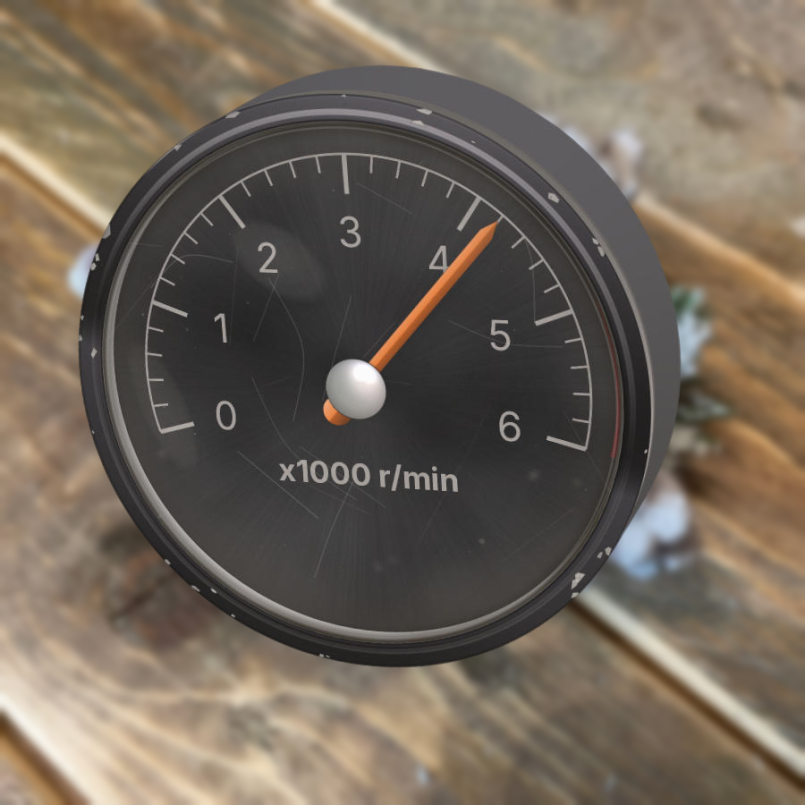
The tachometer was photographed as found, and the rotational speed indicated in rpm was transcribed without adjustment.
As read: 4200 rpm
